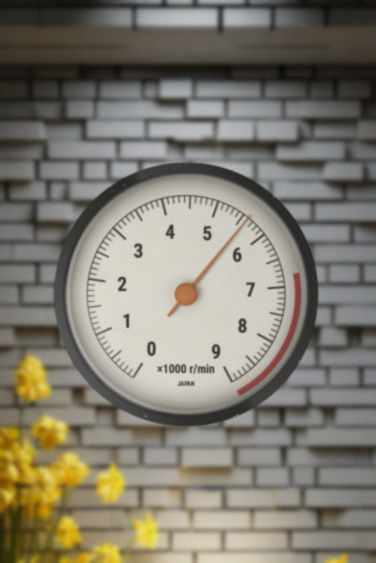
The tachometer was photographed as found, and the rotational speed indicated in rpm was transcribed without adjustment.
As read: 5600 rpm
